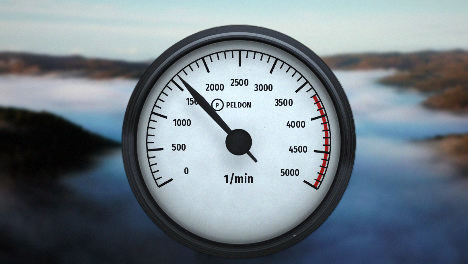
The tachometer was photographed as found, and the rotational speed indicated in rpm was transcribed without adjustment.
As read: 1600 rpm
